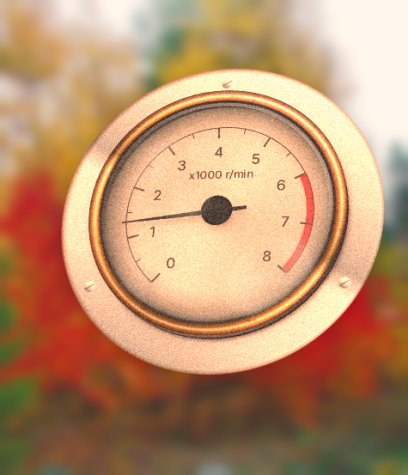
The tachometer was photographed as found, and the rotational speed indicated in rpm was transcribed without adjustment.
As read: 1250 rpm
